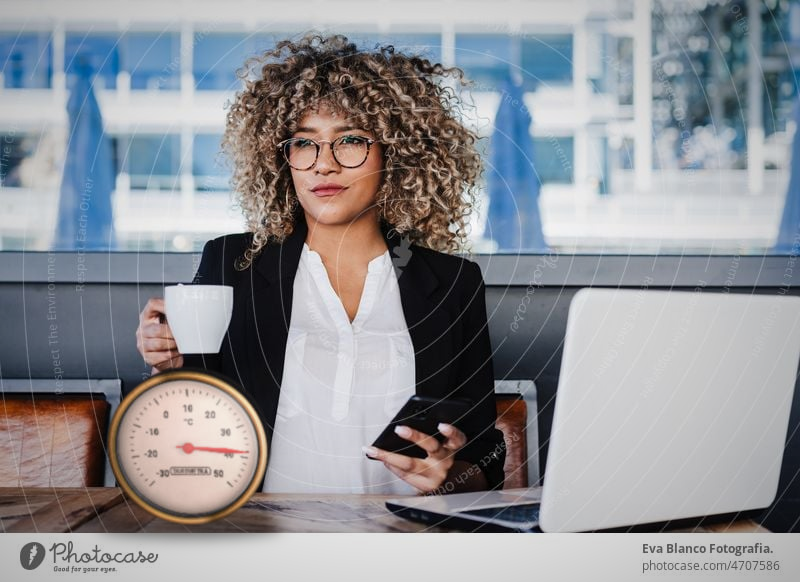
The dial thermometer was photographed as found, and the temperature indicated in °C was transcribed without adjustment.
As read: 38 °C
